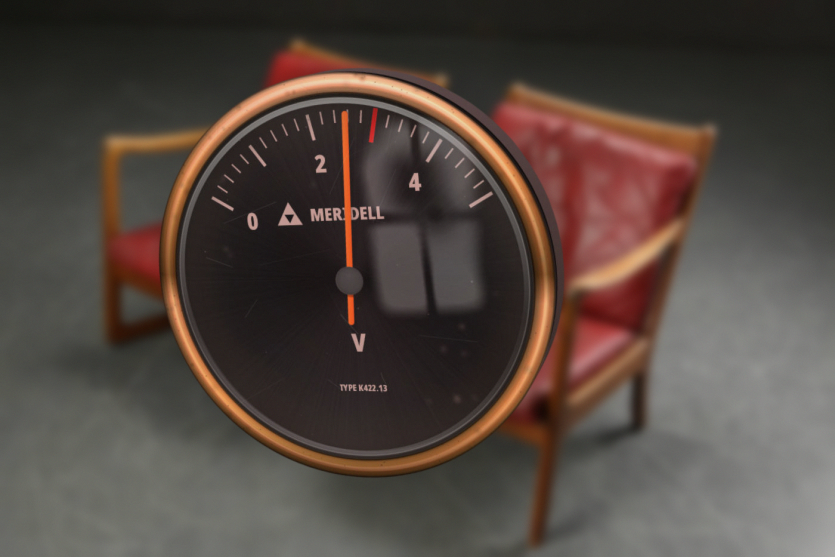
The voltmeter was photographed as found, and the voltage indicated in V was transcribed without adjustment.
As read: 2.6 V
